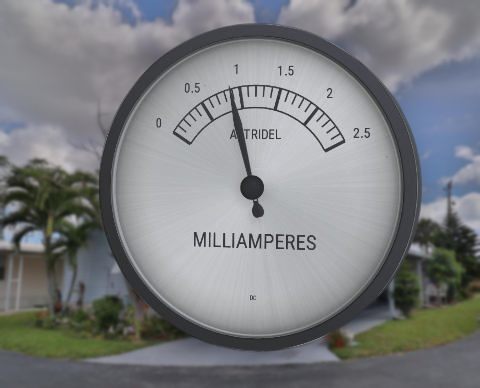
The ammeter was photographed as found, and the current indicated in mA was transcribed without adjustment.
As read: 0.9 mA
